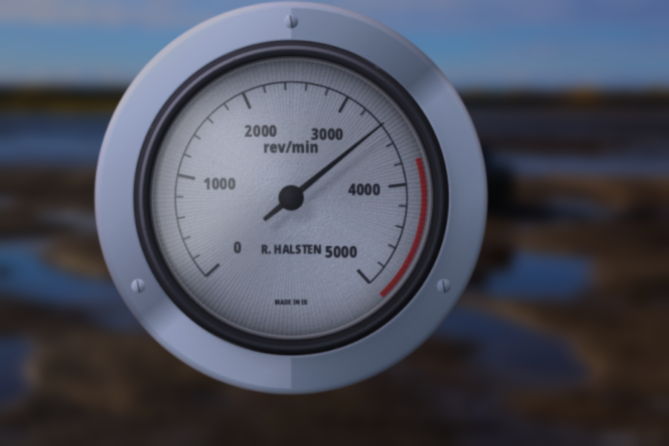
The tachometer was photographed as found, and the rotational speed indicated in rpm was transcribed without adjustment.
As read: 3400 rpm
